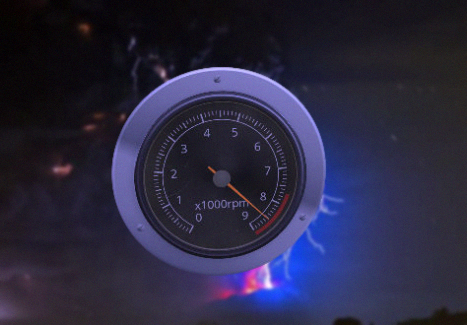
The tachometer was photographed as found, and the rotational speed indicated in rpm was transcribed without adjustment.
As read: 8500 rpm
